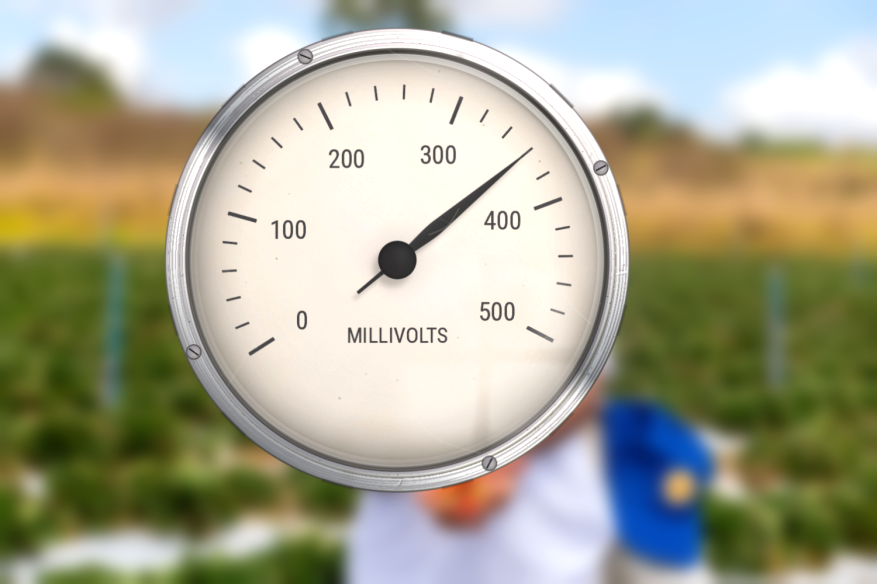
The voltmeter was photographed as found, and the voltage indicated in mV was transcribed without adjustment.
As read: 360 mV
